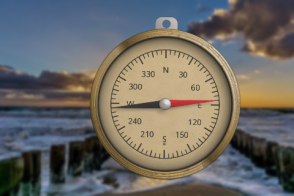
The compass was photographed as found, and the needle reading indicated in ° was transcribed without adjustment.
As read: 85 °
